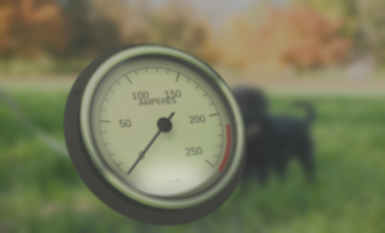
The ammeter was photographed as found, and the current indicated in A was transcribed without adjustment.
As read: 0 A
